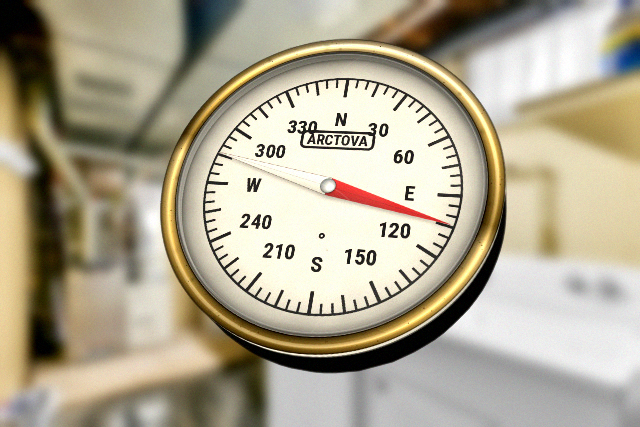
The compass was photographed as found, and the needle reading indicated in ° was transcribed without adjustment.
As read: 105 °
